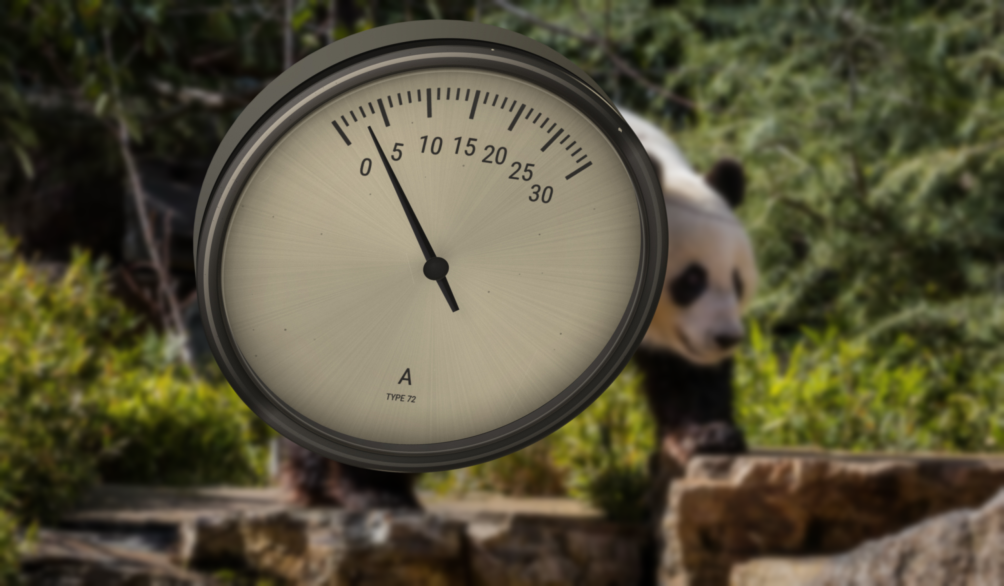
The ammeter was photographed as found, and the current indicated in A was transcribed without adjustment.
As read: 3 A
